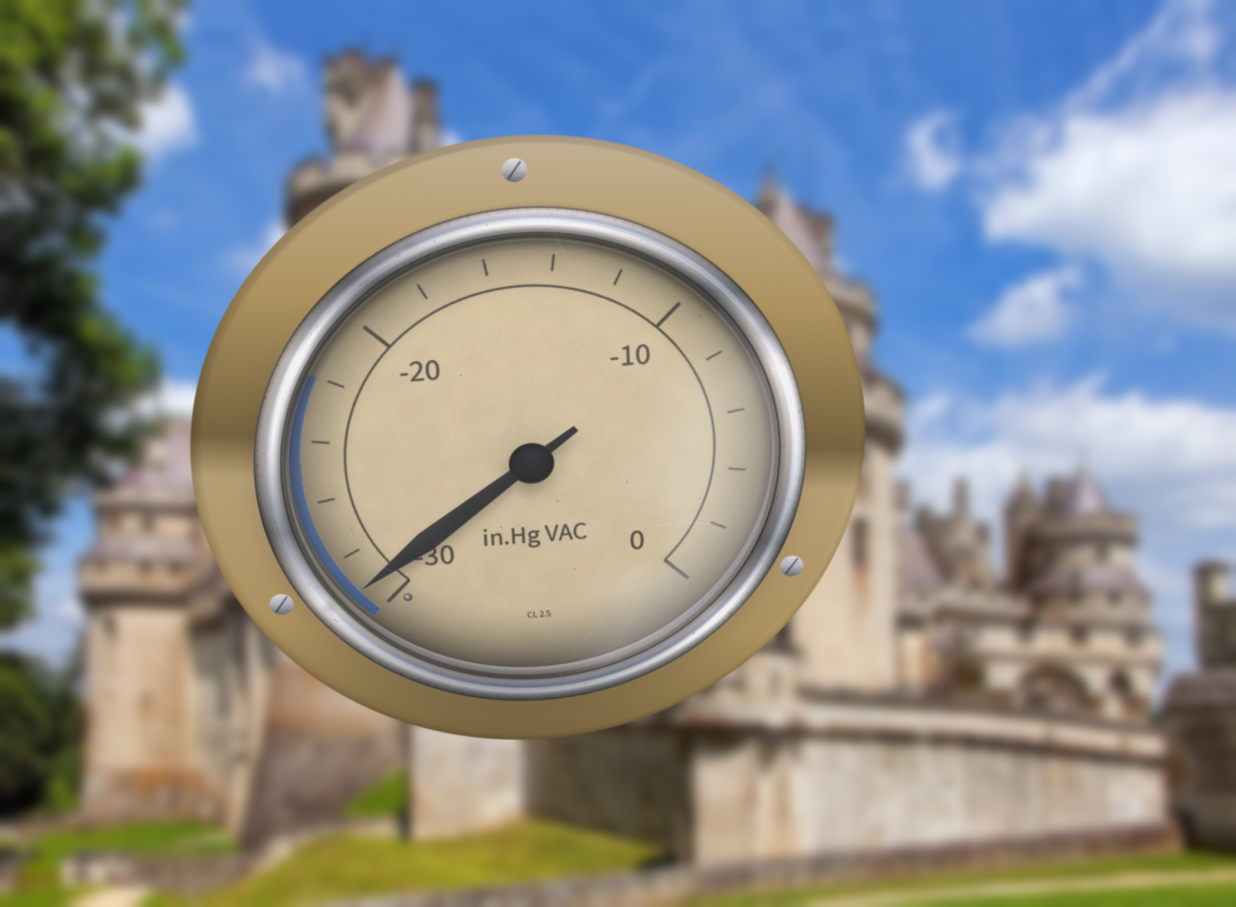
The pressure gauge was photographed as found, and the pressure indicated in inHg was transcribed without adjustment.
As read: -29 inHg
